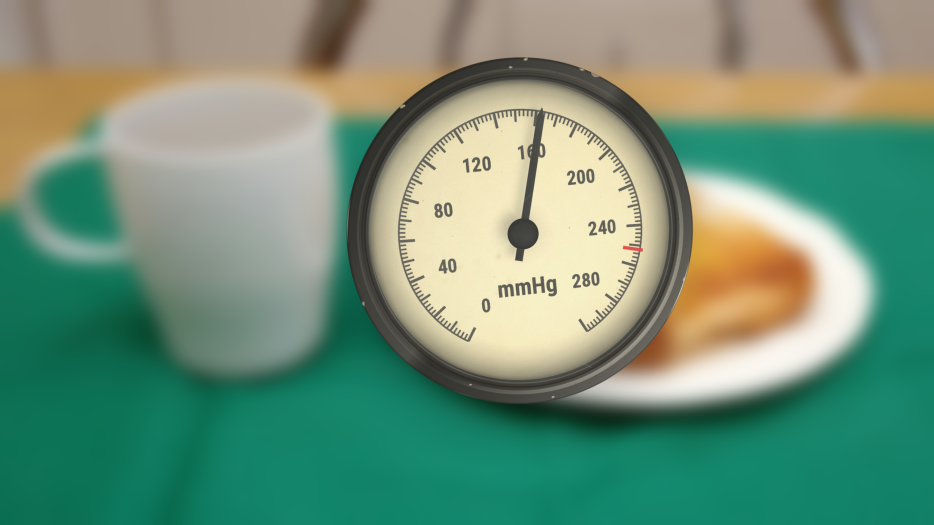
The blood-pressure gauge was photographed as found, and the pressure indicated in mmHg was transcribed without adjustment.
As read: 162 mmHg
